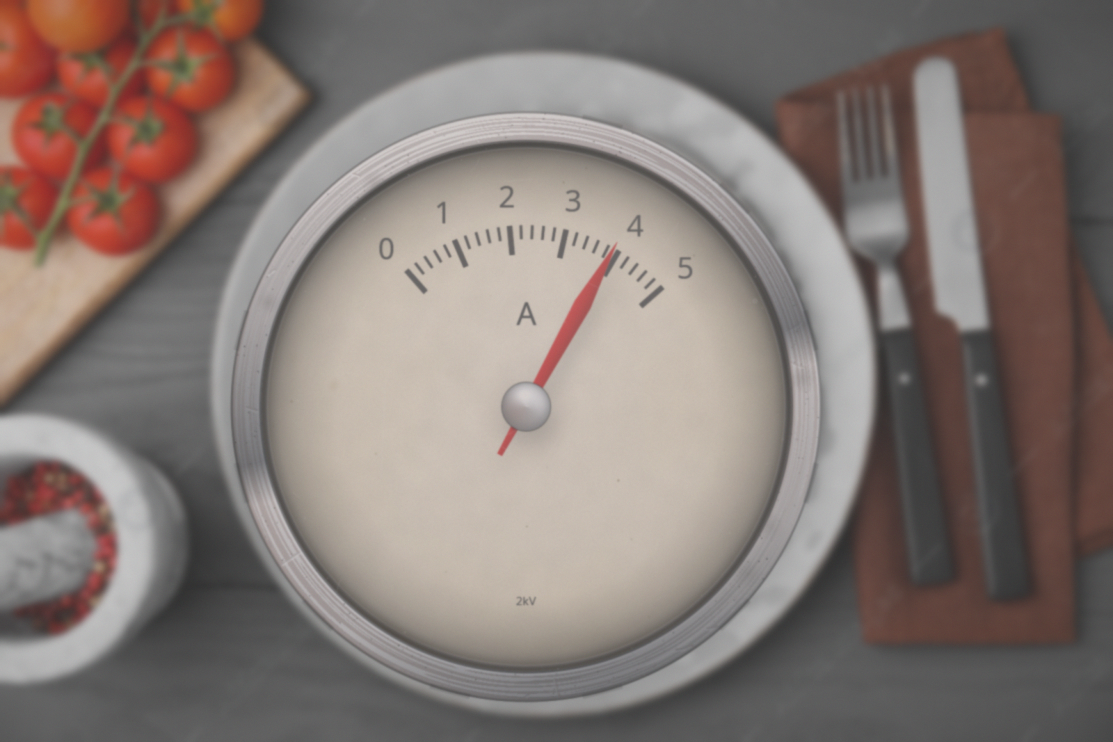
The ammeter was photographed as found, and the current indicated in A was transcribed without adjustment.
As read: 3.9 A
